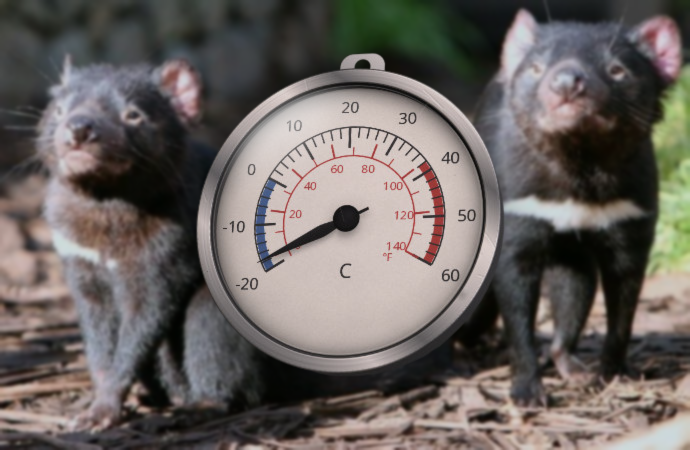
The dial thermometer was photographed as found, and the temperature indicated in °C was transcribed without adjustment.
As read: -18 °C
